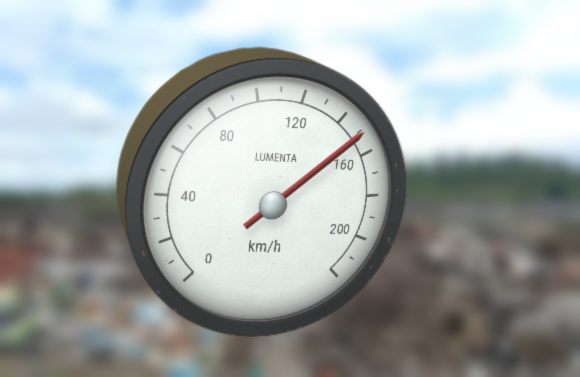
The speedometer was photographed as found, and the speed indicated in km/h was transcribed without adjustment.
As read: 150 km/h
